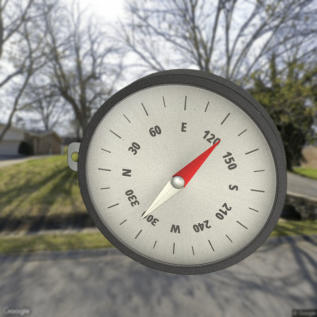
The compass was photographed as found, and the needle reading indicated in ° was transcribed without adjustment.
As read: 127.5 °
